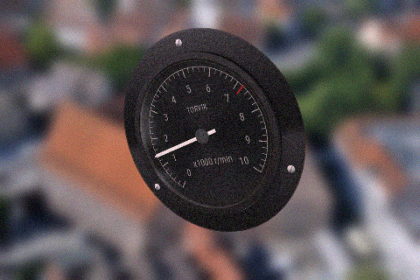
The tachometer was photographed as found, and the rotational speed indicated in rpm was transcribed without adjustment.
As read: 1400 rpm
